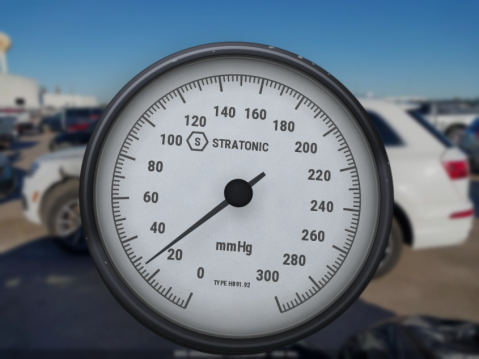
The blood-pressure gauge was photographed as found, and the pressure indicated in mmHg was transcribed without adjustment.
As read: 26 mmHg
